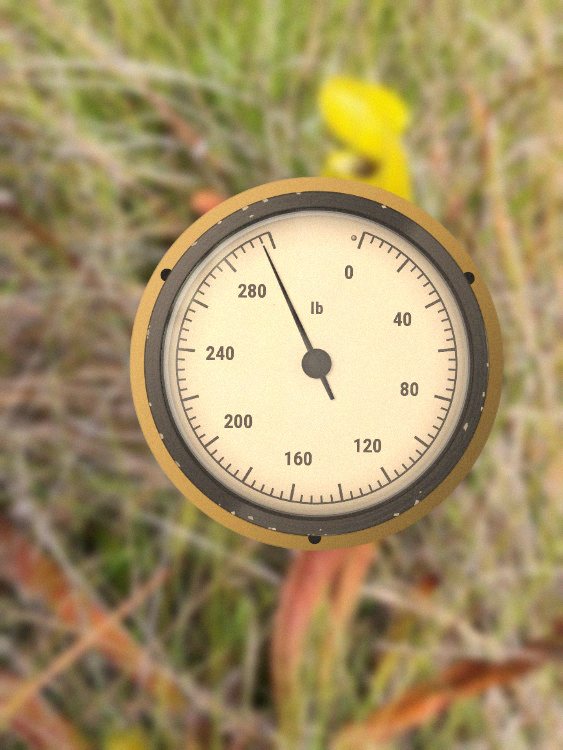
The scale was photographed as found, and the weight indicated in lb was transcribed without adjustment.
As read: 296 lb
